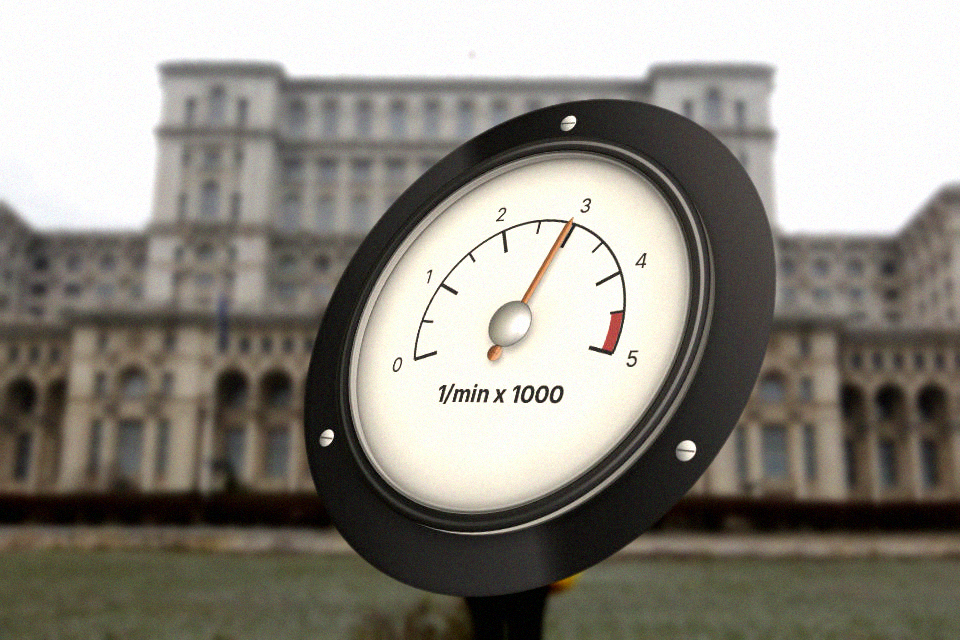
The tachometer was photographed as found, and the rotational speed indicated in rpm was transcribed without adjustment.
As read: 3000 rpm
